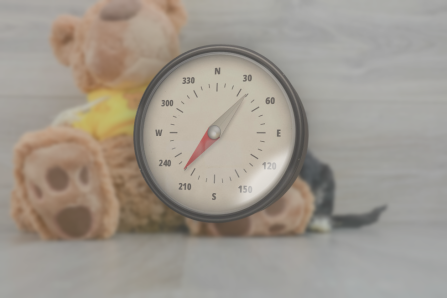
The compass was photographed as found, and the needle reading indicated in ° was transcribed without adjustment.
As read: 220 °
